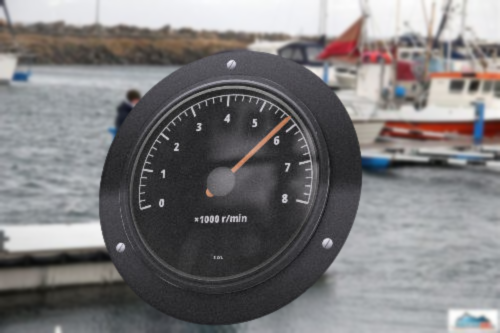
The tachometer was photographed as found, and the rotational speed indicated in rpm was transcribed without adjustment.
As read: 5800 rpm
